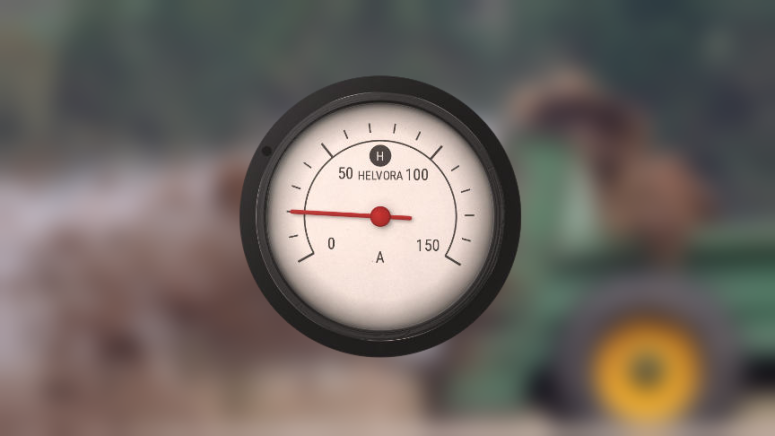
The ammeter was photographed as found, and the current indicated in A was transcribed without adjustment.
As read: 20 A
